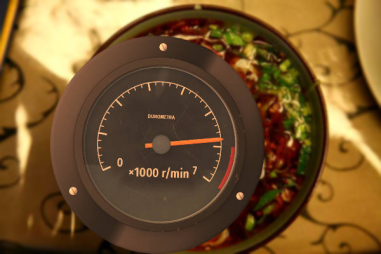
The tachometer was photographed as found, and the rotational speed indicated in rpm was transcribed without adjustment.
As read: 5800 rpm
